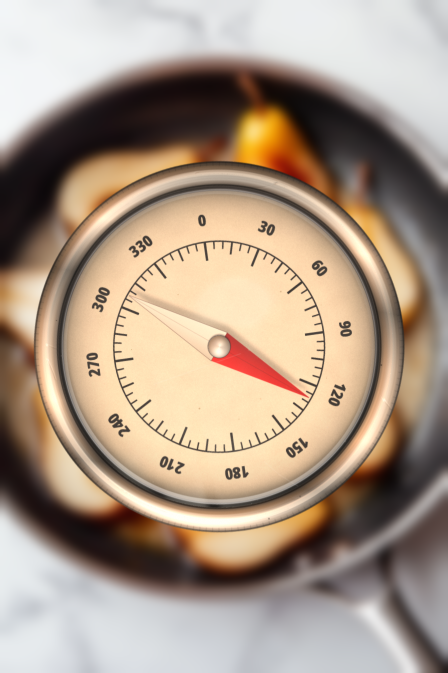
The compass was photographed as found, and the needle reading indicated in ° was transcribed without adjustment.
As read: 127.5 °
